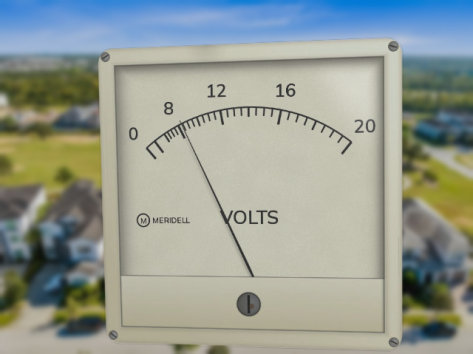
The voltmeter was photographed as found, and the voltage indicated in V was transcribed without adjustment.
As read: 8.5 V
